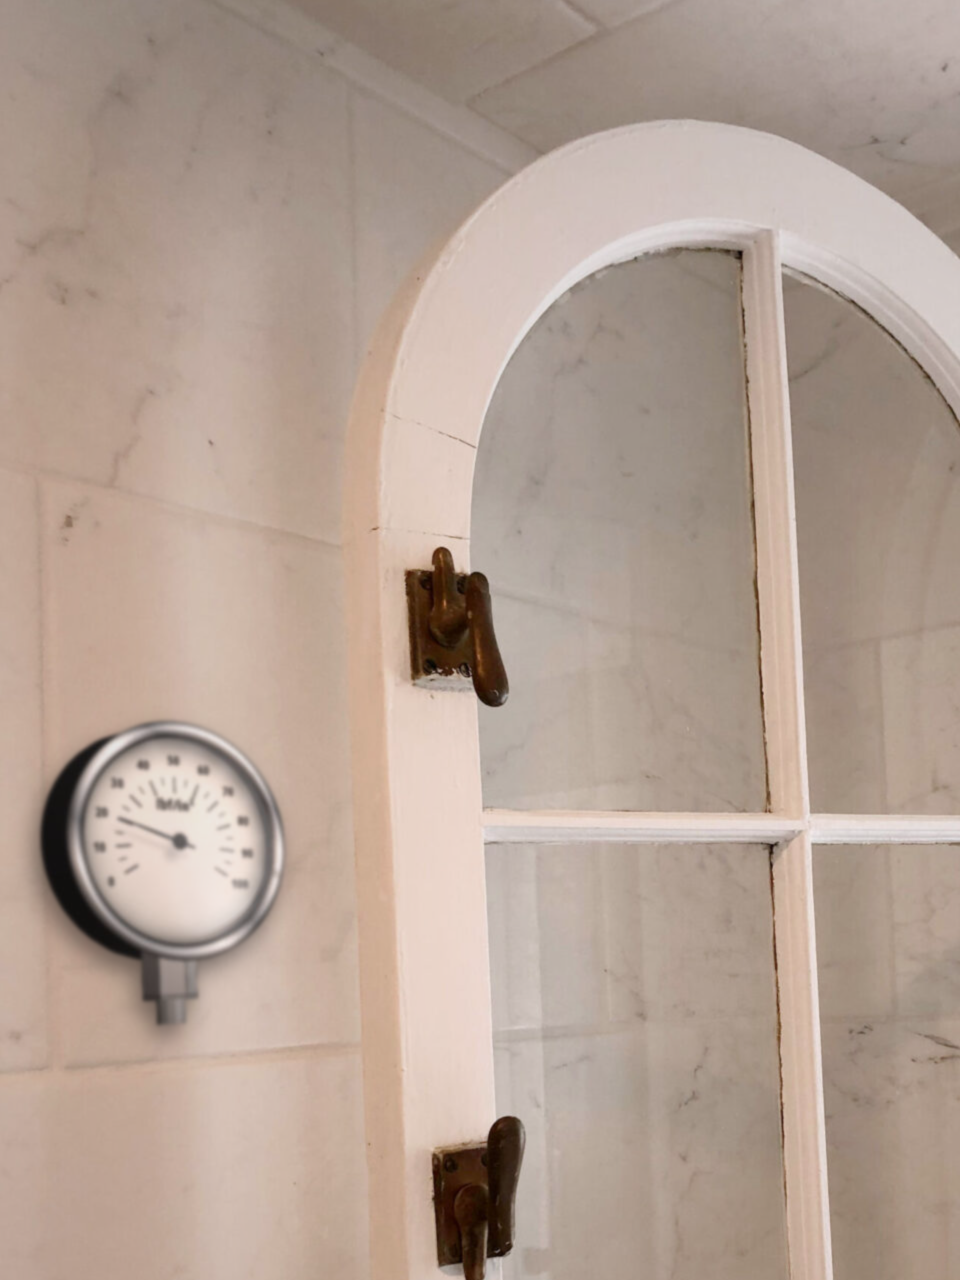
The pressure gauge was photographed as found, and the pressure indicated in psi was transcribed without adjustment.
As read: 20 psi
